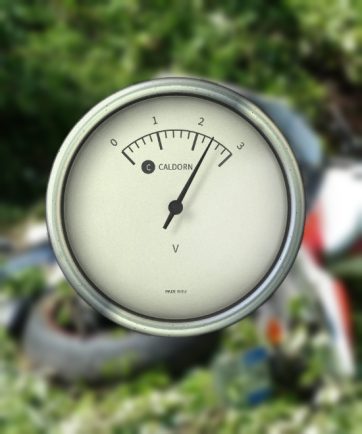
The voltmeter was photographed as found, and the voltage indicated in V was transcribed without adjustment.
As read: 2.4 V
